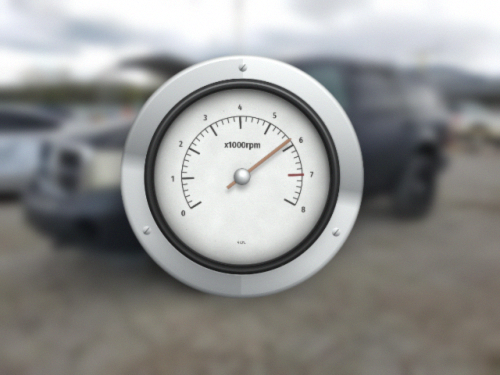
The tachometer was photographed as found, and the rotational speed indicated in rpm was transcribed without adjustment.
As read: 5800 rpm
